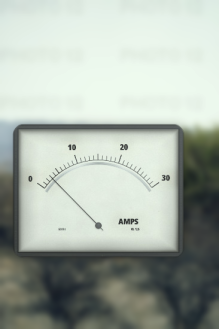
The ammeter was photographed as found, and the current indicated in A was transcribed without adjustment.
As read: 3 A
